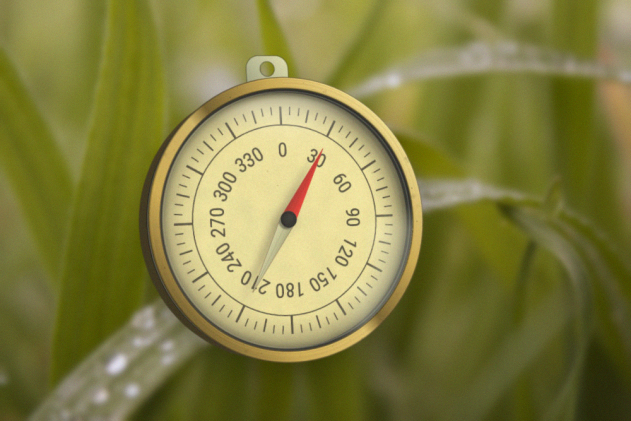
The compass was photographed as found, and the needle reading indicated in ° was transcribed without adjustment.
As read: 30 °
